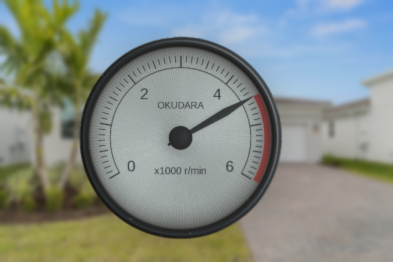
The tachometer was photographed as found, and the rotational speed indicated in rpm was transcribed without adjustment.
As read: 4500 rpm
